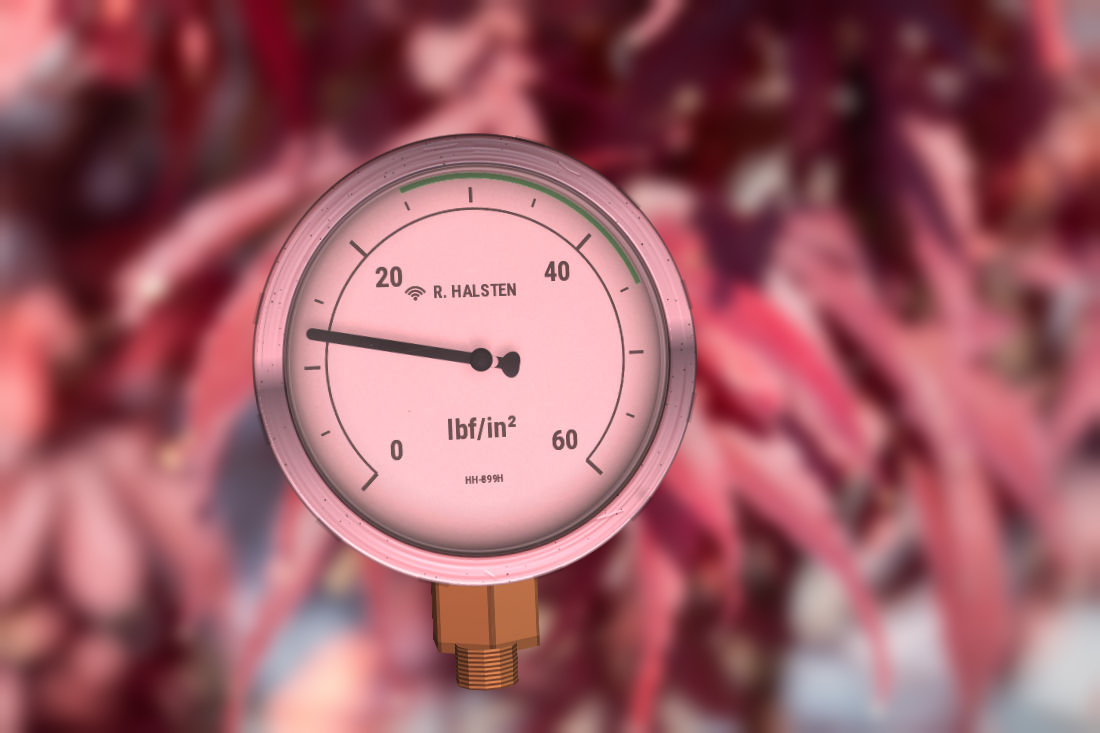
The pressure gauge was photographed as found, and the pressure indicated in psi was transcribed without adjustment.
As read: 12.5 psi
